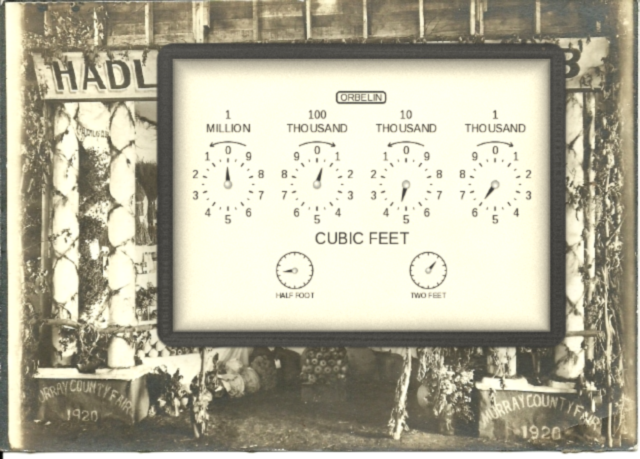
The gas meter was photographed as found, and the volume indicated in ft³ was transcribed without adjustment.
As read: 4600 ft³
